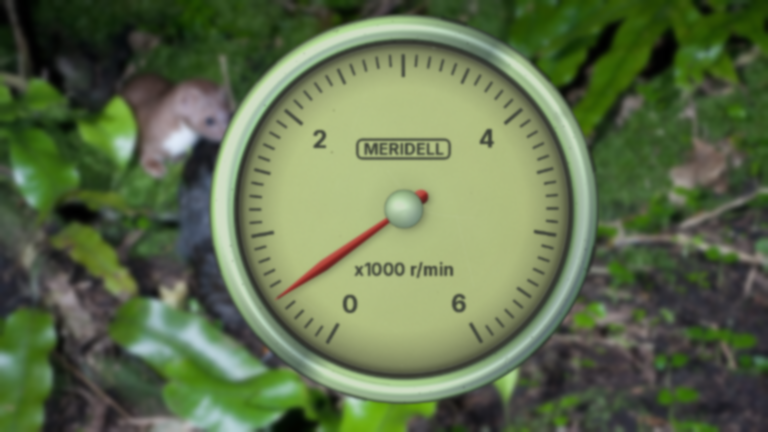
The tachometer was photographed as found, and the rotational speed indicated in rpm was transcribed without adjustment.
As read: 500 rpm
